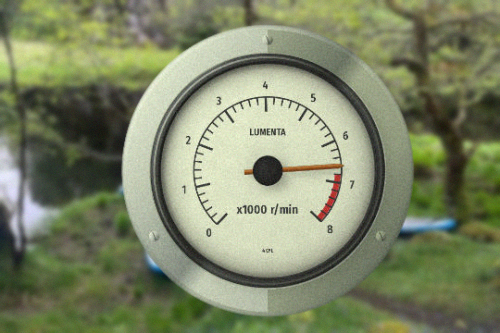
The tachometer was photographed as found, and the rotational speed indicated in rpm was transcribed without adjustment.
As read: 6600 rpm
